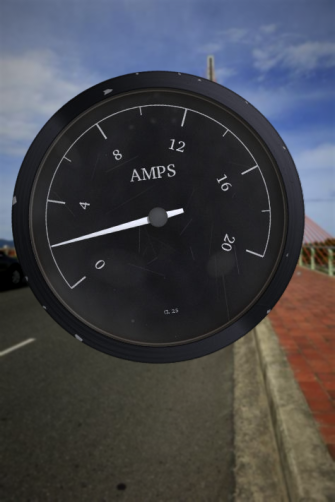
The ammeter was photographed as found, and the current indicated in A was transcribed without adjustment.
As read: 2 A
